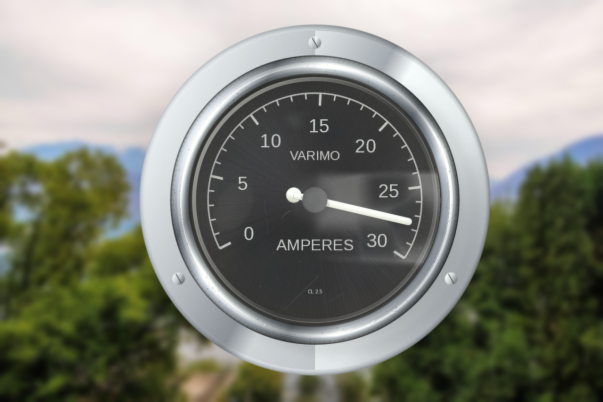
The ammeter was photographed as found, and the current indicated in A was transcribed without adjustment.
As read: 27.5 A
